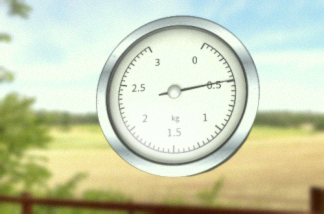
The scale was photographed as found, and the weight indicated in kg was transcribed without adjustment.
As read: 0.5 kg
